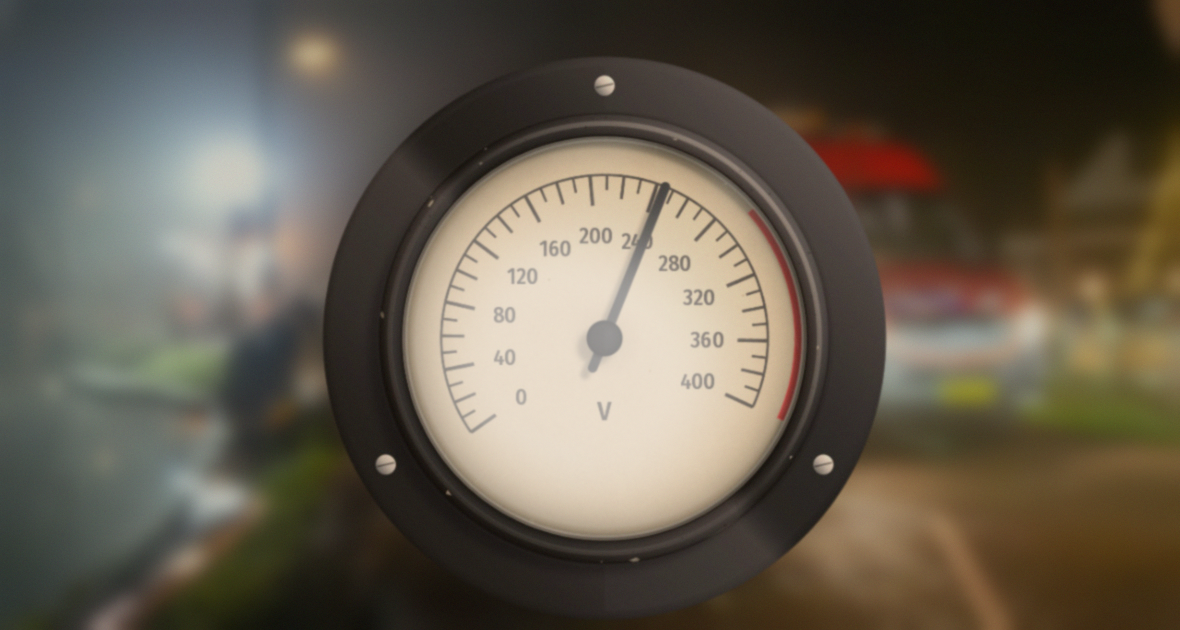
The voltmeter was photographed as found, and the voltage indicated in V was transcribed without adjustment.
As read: 245 V
